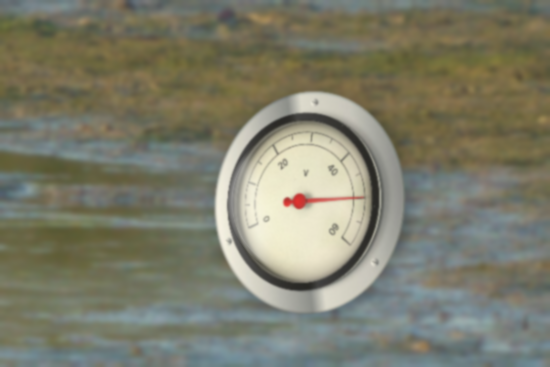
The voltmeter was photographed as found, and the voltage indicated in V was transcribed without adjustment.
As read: 50 V
